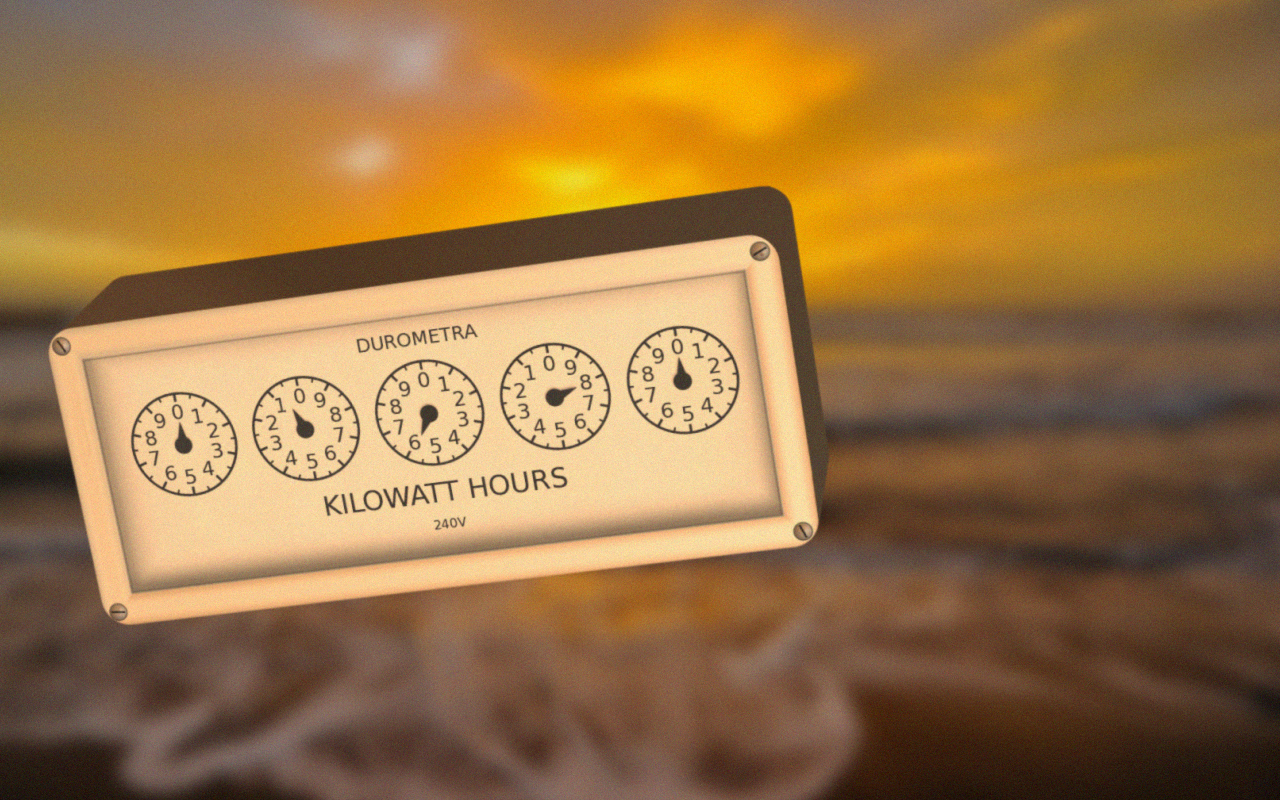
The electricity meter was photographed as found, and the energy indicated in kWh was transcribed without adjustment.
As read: 580 kWh
